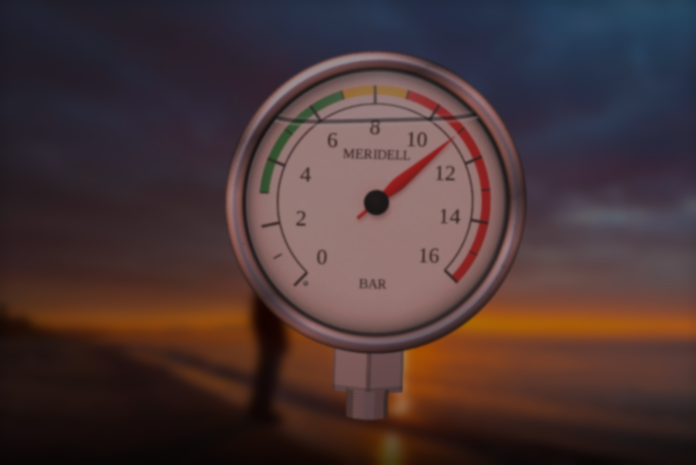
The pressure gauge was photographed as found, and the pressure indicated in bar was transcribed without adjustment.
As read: 11 bar
